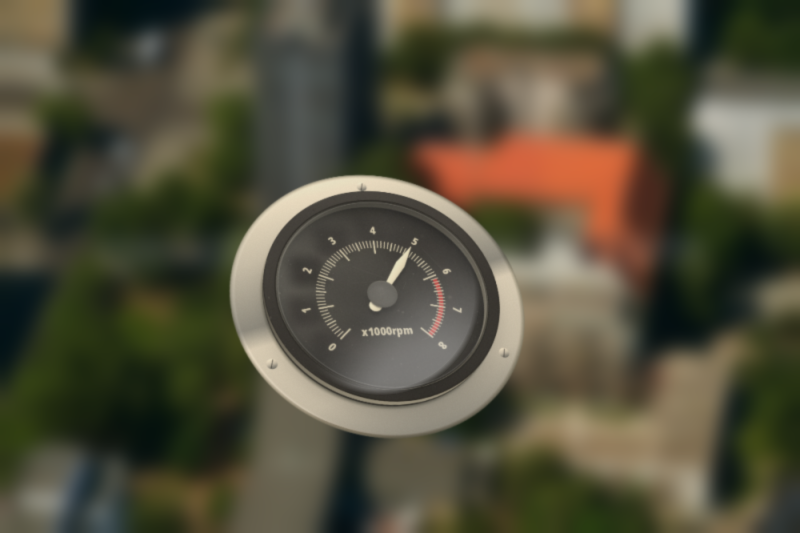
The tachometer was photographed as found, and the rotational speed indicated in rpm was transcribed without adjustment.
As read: 5000 rpm
